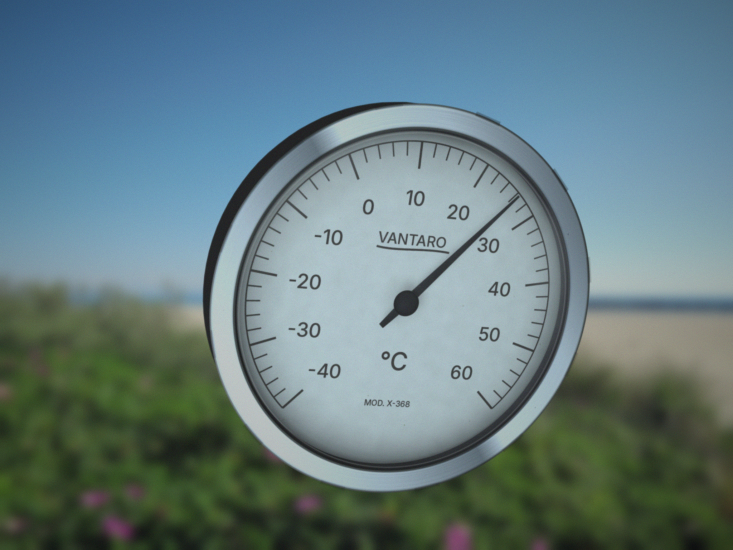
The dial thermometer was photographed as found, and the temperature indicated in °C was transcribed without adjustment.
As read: 26 °C
